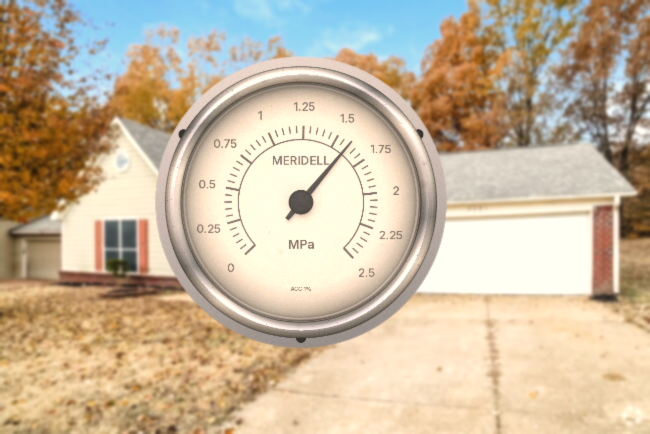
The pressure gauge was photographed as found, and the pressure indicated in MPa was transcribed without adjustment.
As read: 1.6 MPa
